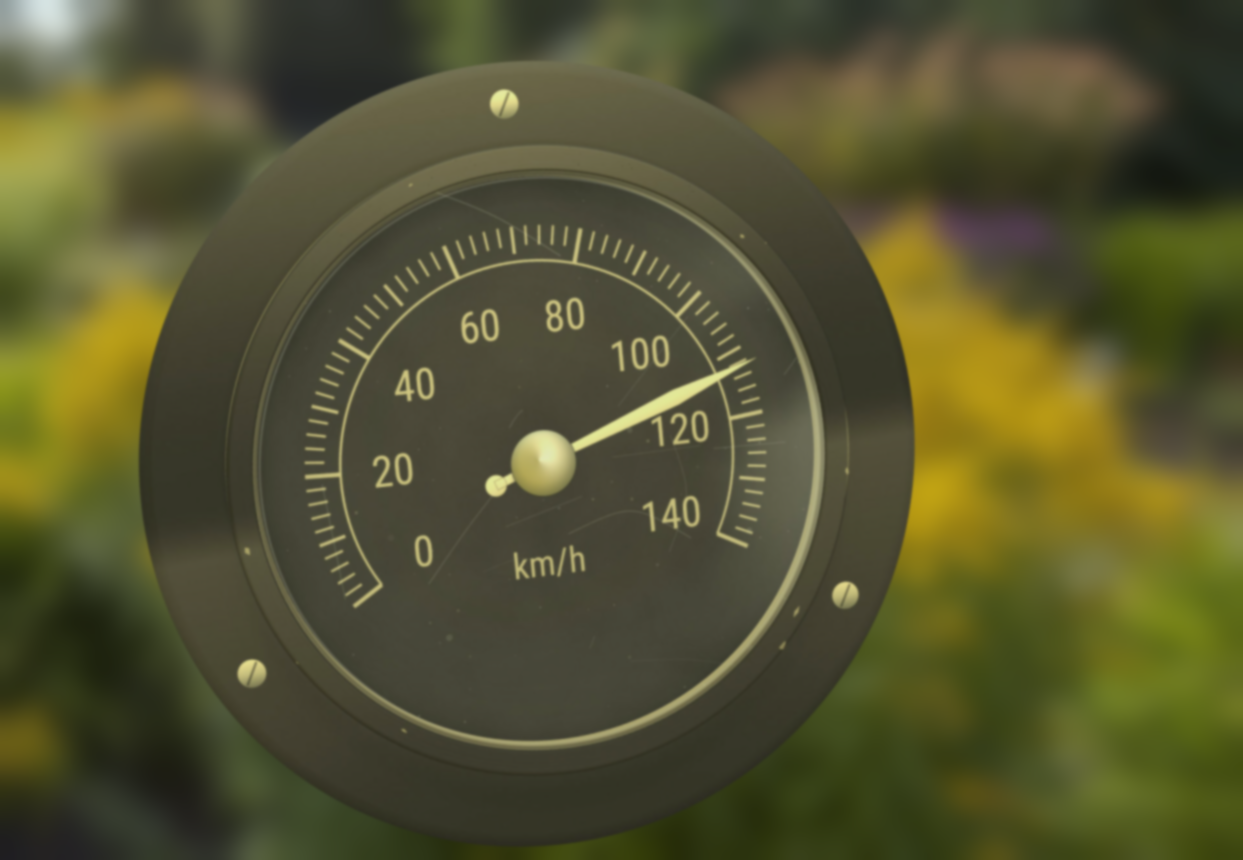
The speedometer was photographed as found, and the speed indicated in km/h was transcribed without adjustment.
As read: 112 km/h
